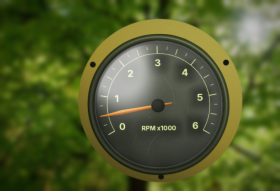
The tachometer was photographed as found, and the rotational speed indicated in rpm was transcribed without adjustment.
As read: 500 rpm
